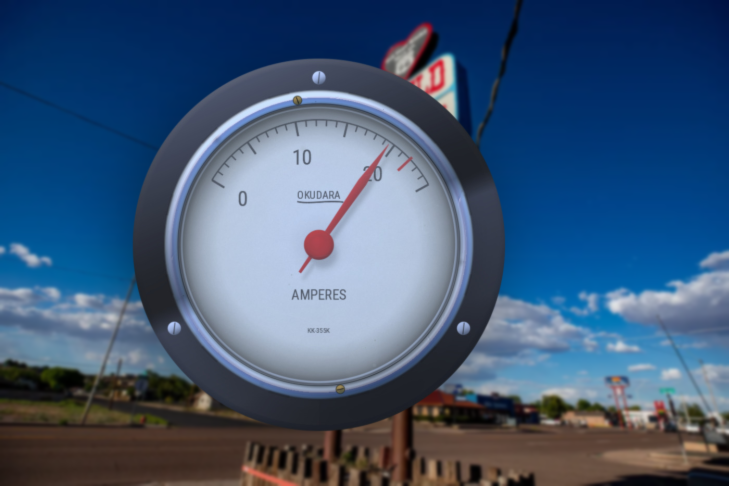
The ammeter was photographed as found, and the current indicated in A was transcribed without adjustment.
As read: 19.5 A
